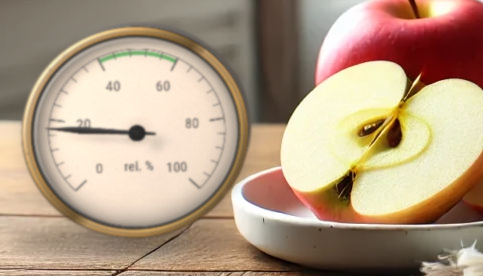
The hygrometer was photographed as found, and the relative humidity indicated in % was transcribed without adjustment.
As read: 18 %
